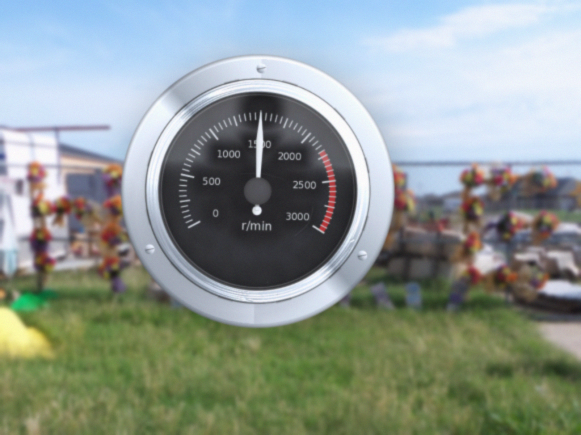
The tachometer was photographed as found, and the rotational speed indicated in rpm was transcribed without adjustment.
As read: 1500 rpm
